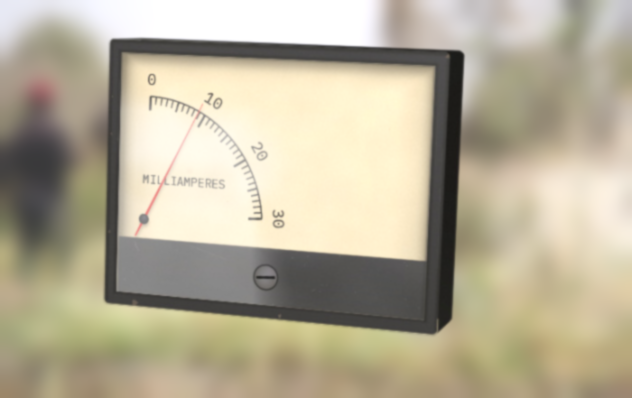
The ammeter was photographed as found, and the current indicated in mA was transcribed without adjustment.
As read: 9 mA
